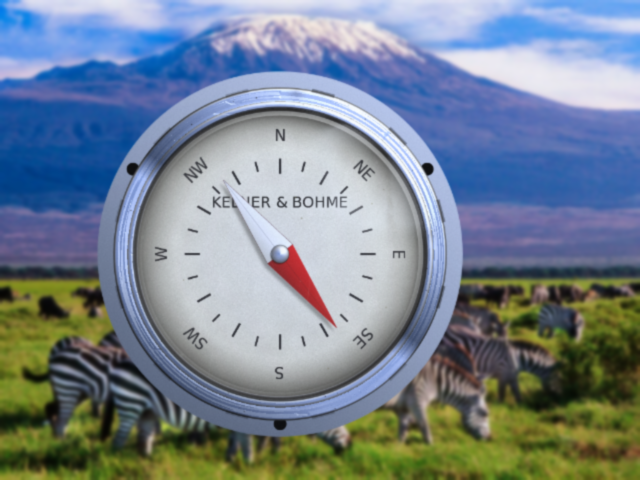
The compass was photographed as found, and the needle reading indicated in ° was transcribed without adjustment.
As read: 142.5 °
